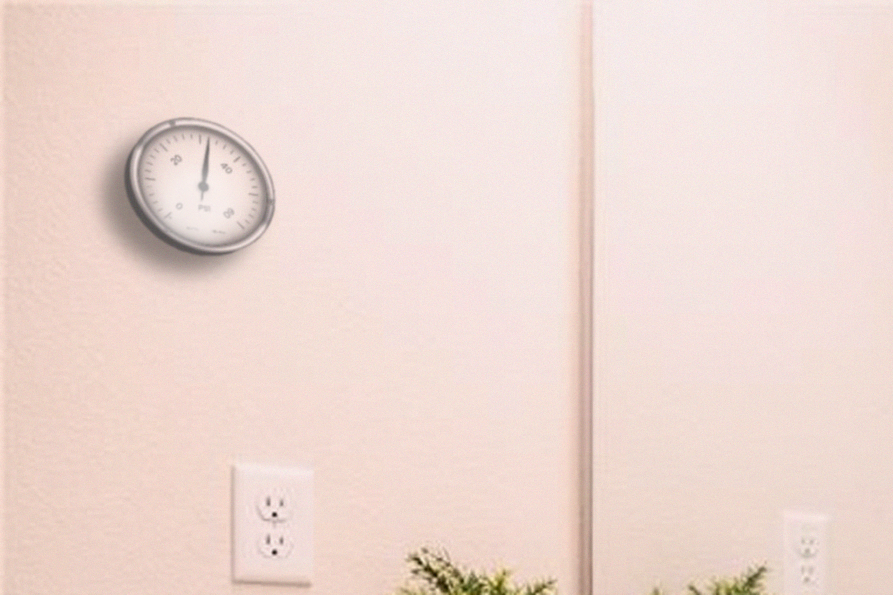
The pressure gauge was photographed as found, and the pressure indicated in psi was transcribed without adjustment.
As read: 32 psi
